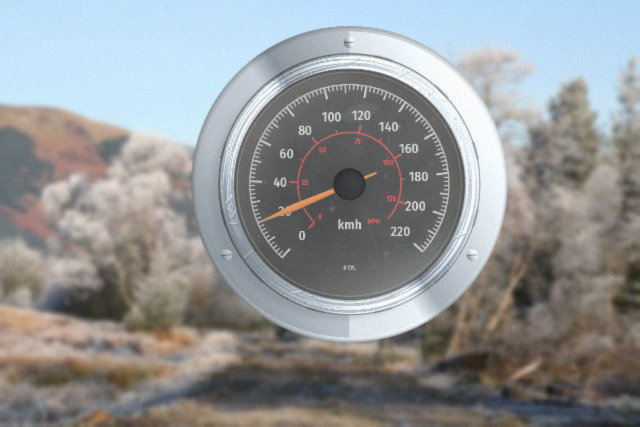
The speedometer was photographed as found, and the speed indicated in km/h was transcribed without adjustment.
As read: 20 km/h
